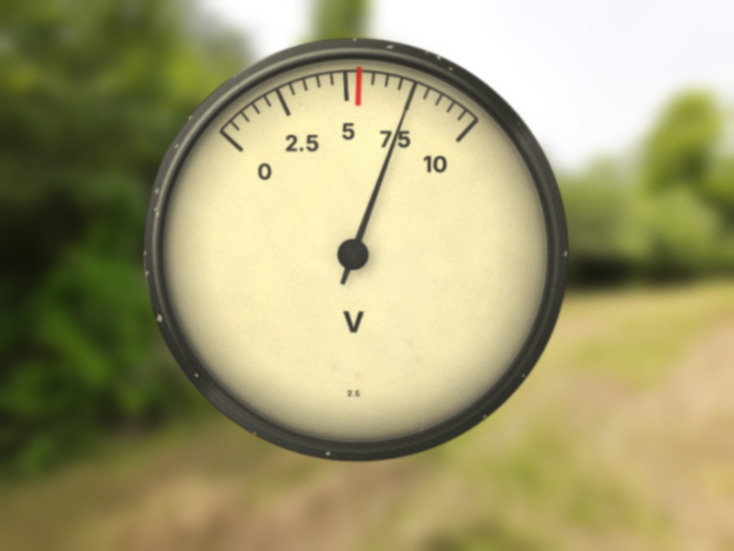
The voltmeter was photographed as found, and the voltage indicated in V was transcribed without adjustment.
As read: 7.5 V
